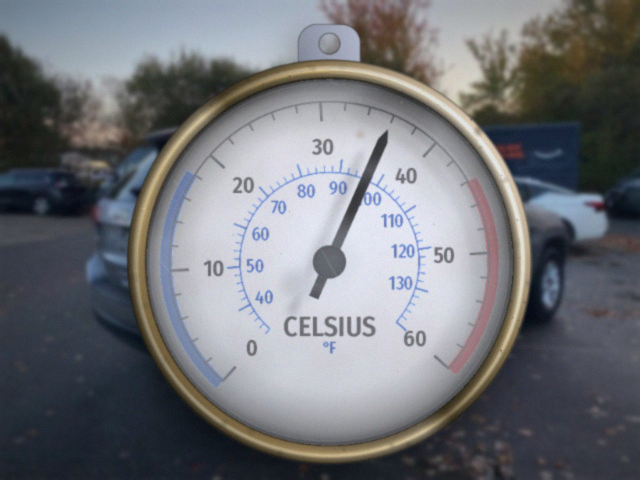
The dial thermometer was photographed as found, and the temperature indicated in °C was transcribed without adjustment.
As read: 36 °C
